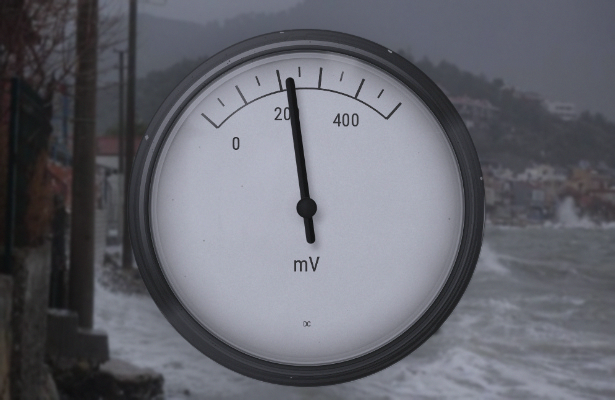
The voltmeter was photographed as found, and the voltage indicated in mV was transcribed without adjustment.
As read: 225 mV
